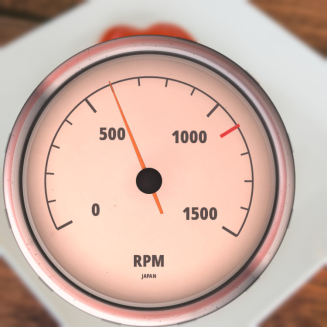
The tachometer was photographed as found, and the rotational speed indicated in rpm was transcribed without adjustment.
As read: 600 rpm
